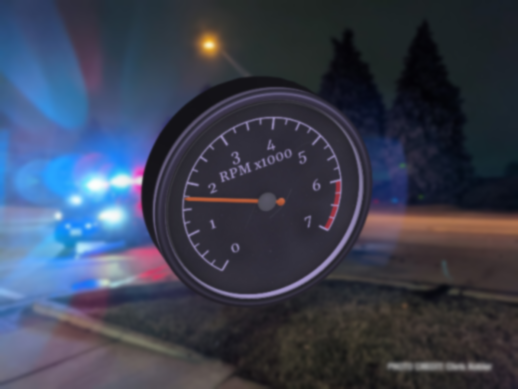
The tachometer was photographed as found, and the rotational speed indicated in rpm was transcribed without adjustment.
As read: 1750 rpm
